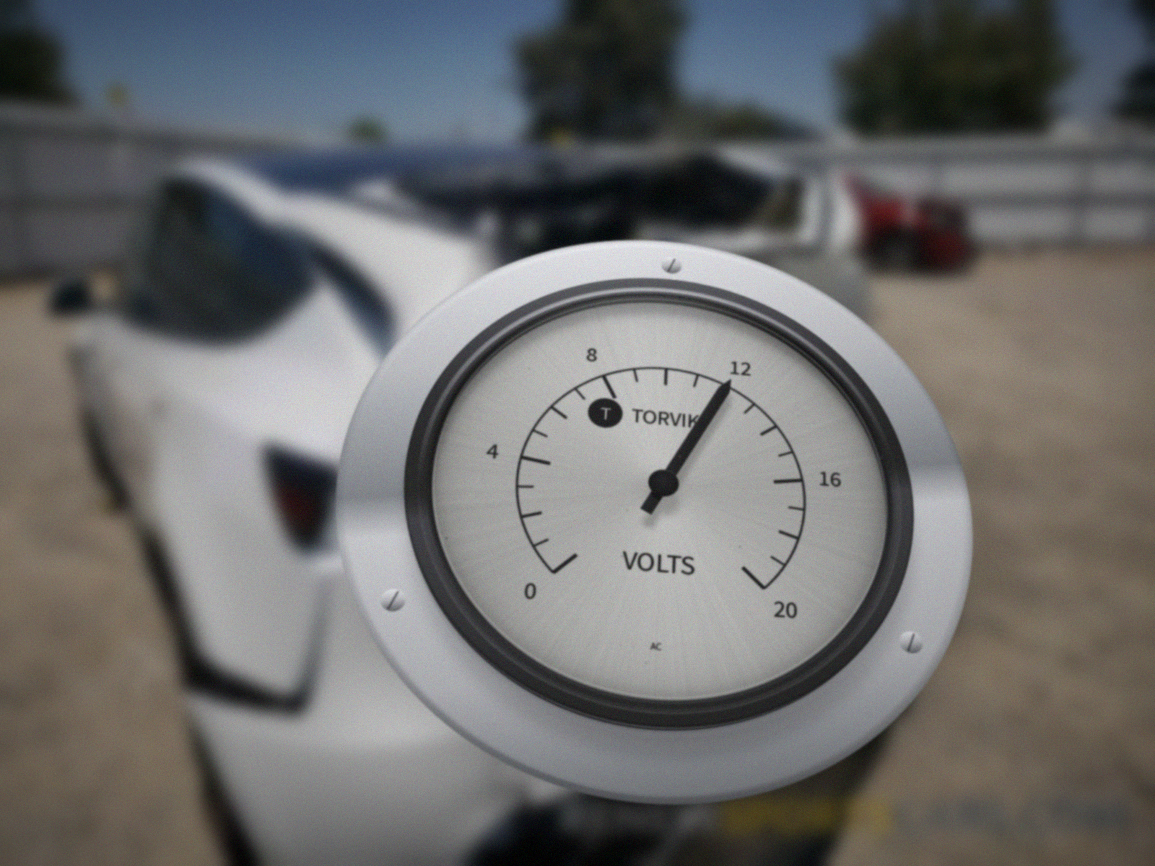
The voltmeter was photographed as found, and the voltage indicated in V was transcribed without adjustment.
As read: 12 V
